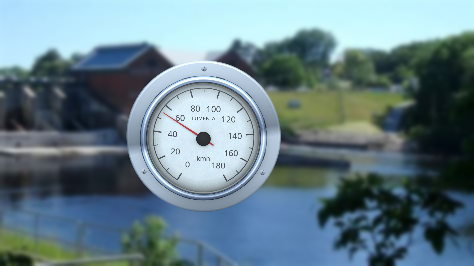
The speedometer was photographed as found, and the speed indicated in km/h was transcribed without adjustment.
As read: 55 km/h
